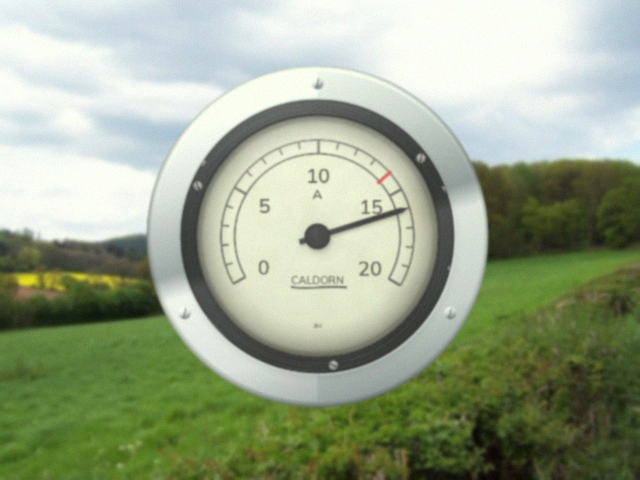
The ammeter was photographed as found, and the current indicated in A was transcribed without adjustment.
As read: 16 A
